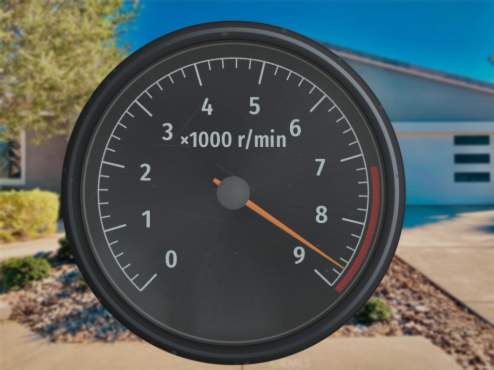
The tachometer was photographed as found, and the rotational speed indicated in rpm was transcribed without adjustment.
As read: 8700 rpm
